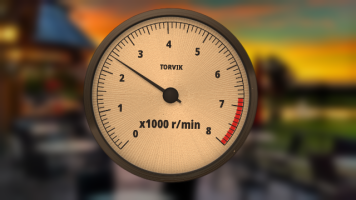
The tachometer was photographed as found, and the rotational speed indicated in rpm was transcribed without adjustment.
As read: 2400 rpm
